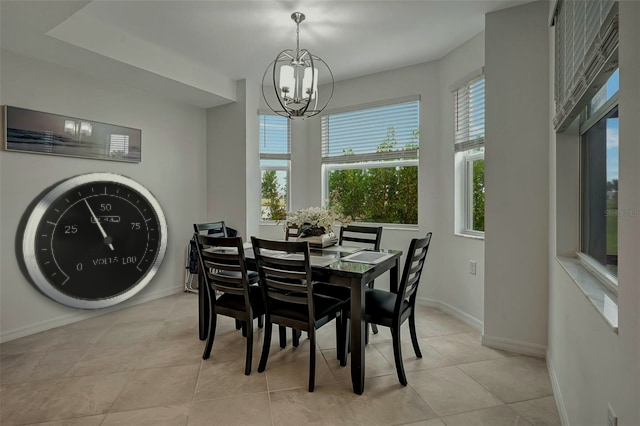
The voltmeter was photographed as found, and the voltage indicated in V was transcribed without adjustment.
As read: 40 V
